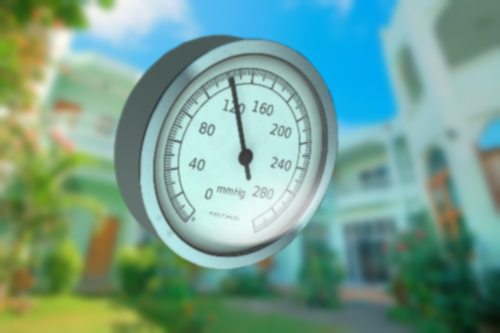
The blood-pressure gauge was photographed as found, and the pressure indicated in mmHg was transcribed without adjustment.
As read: 120 mmHg
